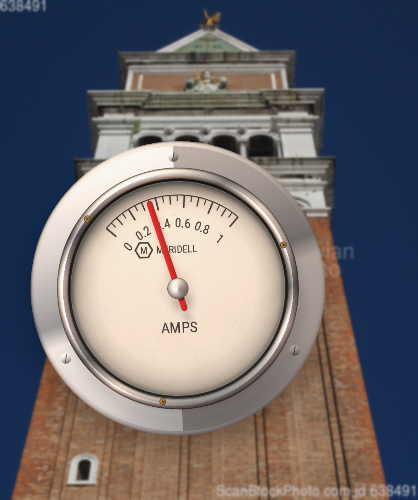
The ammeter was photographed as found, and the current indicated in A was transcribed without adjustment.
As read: 0.35 A
